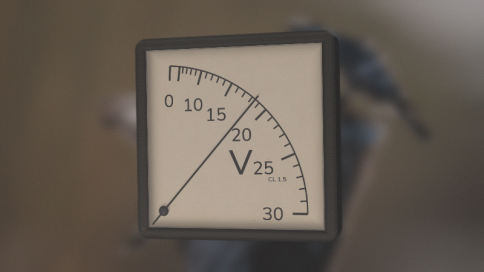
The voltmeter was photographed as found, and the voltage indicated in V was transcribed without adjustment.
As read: 18.5 V
